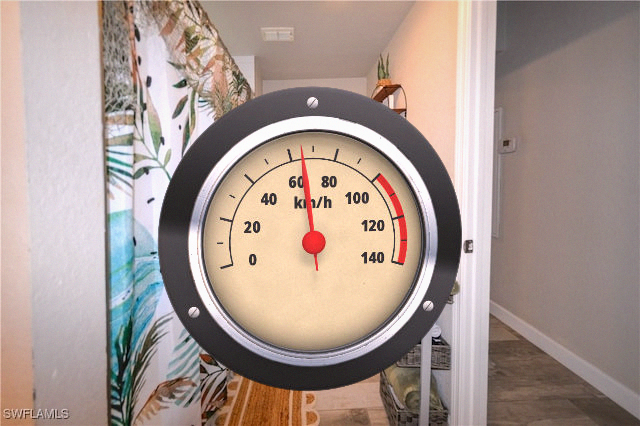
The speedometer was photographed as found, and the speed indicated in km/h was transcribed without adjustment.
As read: 65 km/h
